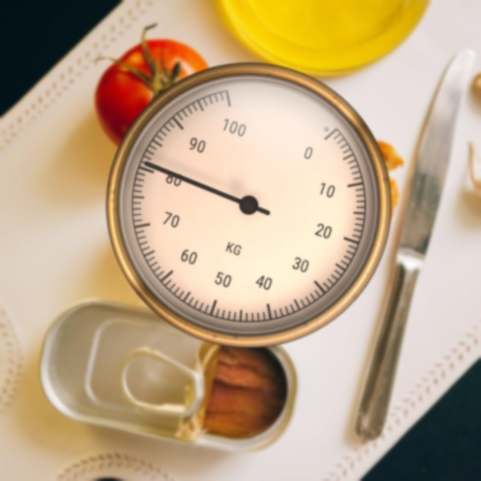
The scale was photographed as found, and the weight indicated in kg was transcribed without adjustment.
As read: 81 kg
